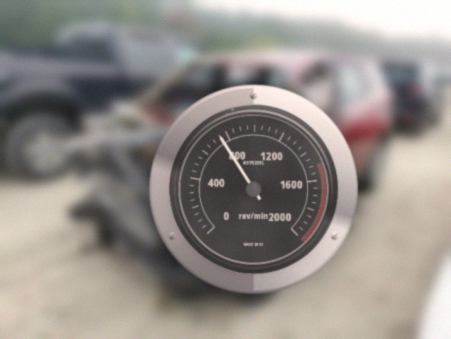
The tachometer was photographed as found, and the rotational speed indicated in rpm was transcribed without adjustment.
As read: 750 rpm
